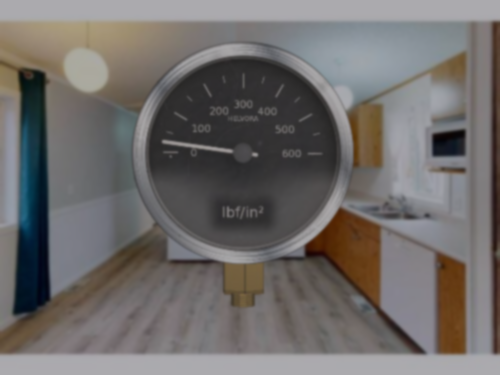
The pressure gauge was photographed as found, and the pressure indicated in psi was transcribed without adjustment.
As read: 25 psi
